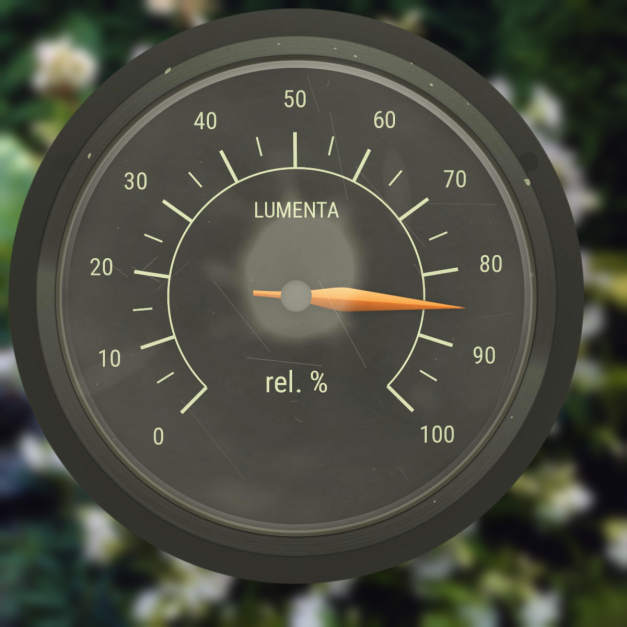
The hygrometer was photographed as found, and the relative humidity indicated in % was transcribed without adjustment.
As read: 85 %
